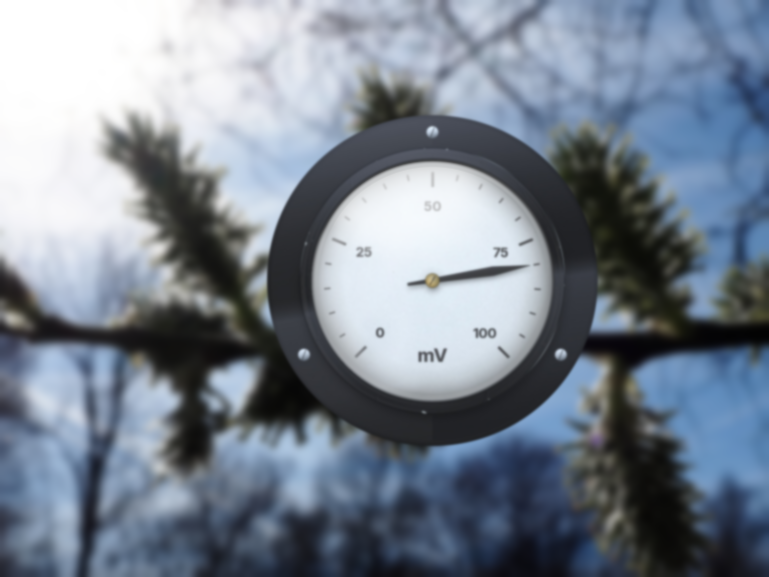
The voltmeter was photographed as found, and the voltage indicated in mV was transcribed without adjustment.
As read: 80 mV
